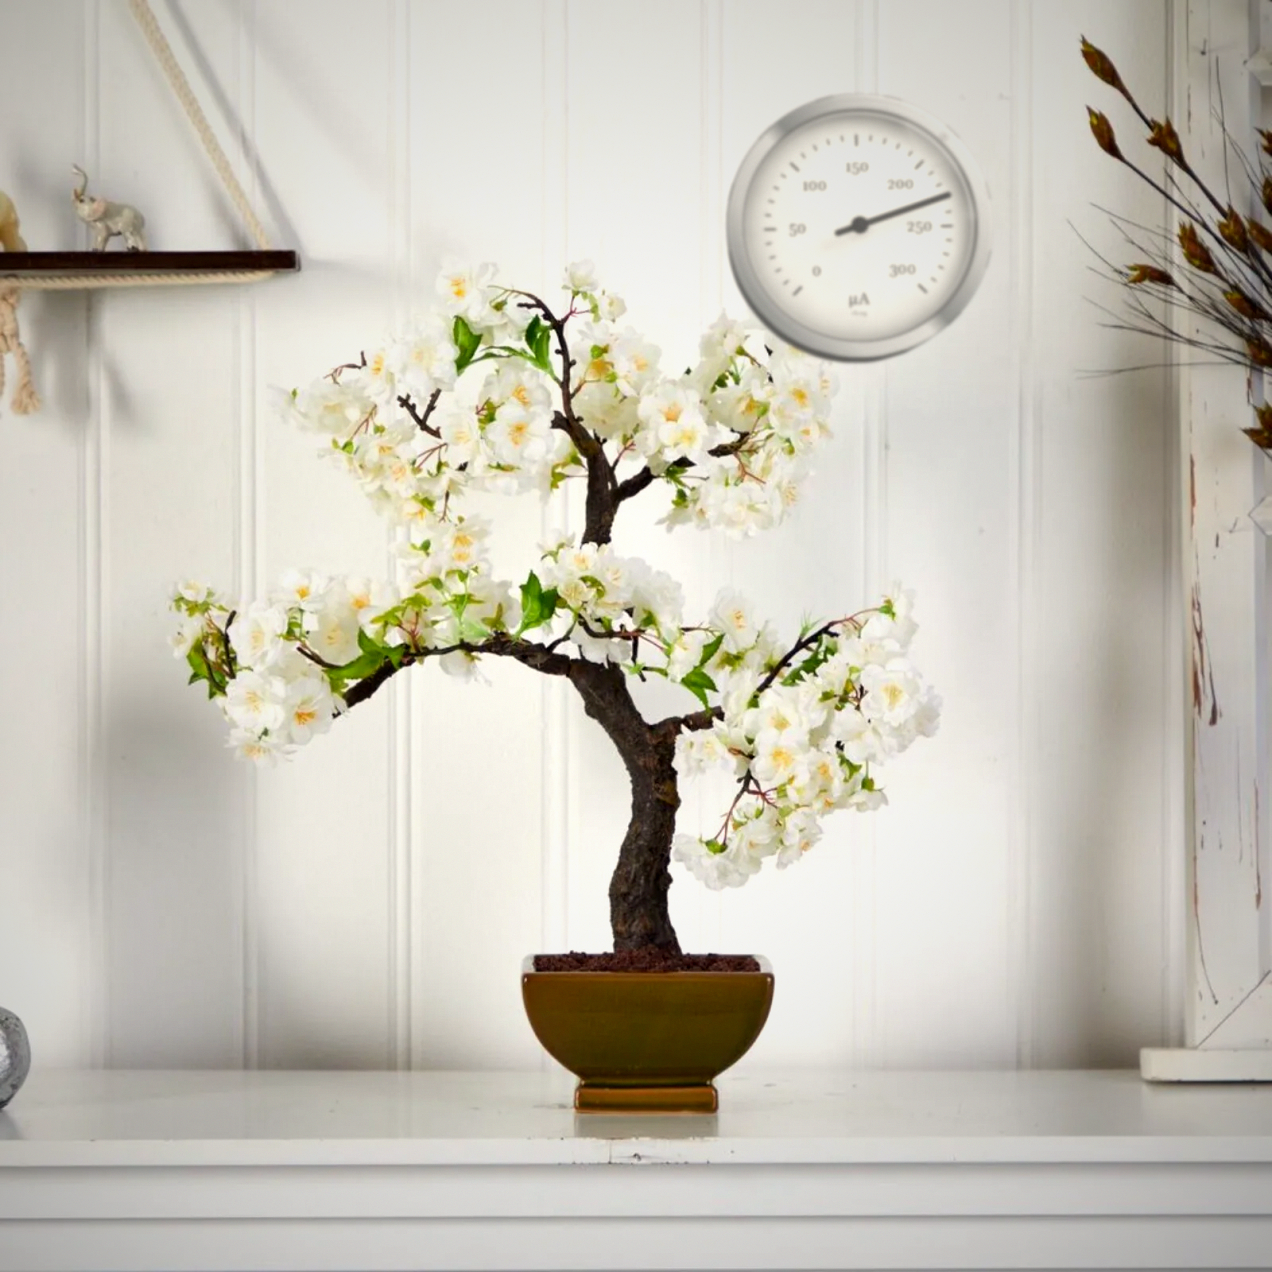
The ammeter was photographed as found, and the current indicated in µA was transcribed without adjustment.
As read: 230 µA
